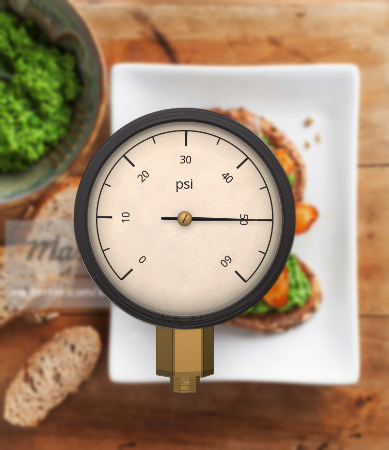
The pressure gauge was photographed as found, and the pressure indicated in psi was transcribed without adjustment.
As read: 50 psi
